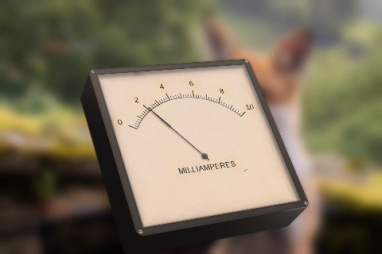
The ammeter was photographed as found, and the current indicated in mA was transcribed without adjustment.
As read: 2 mA
